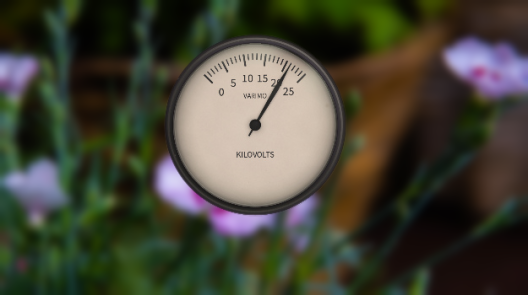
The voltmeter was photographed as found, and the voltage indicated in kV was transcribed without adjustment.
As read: 21 kV
